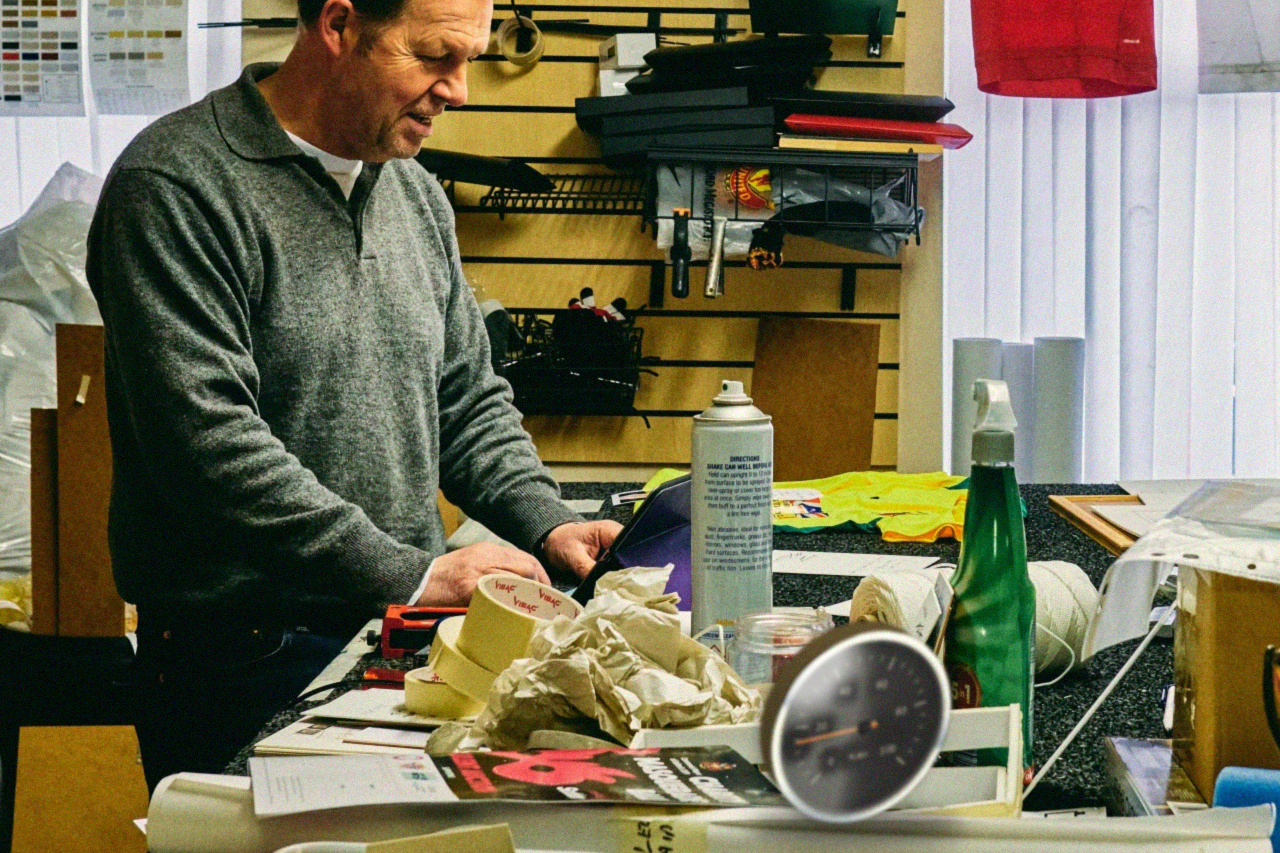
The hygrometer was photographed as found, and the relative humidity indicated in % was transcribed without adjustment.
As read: 16 %
